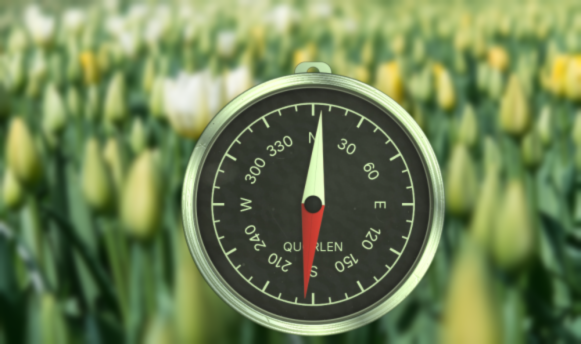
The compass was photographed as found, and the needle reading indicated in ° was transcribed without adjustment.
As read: 185 °
